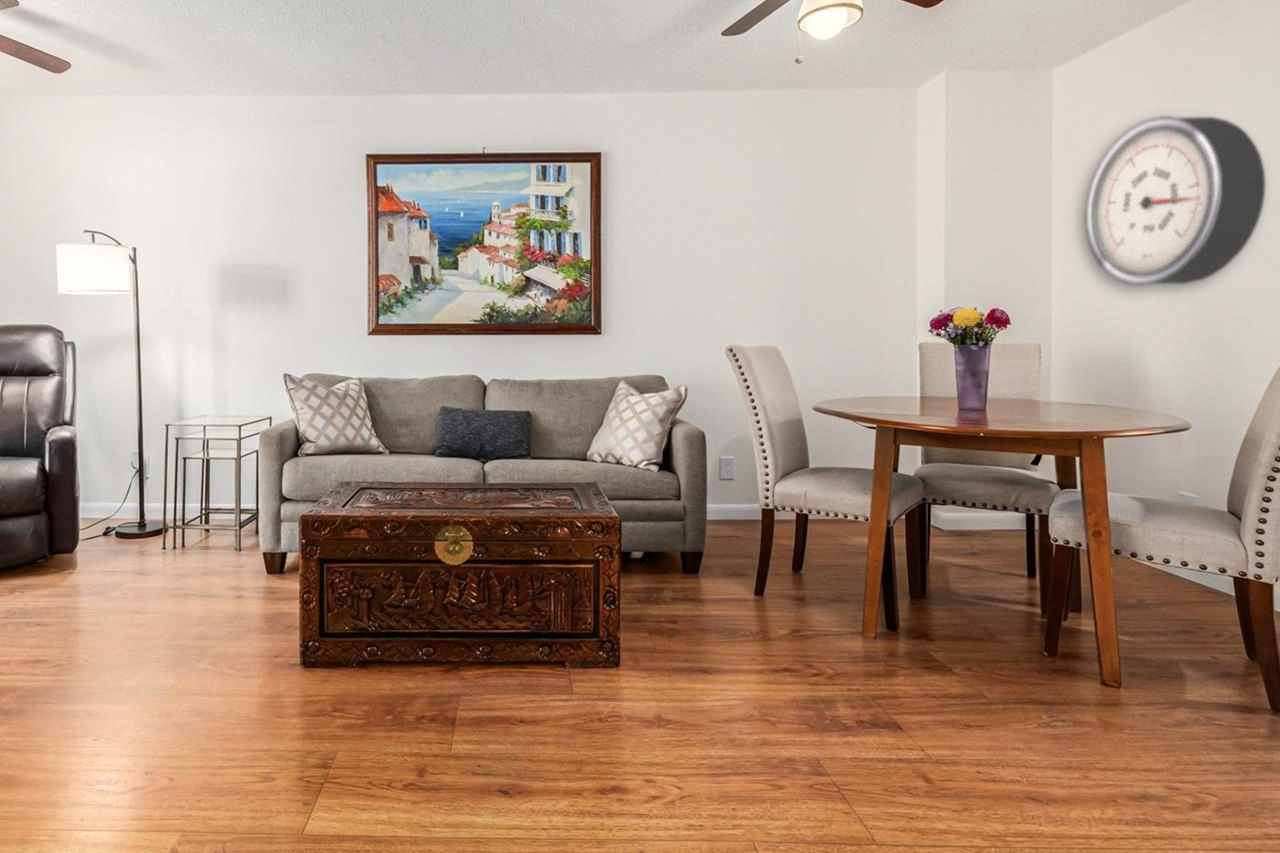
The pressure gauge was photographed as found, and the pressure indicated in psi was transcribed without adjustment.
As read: 4250 psi
